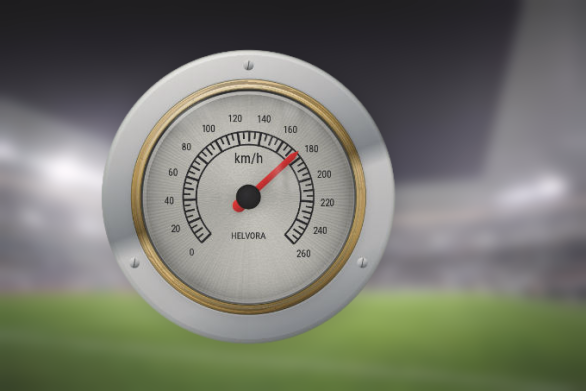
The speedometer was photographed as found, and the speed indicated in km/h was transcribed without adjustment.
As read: 175 km/h
